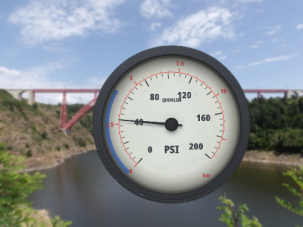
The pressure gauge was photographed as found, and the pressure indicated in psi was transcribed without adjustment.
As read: 40 psi
